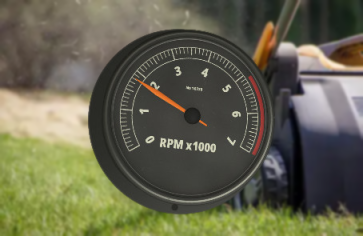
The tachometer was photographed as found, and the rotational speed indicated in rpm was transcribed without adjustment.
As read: 1800 rpm
